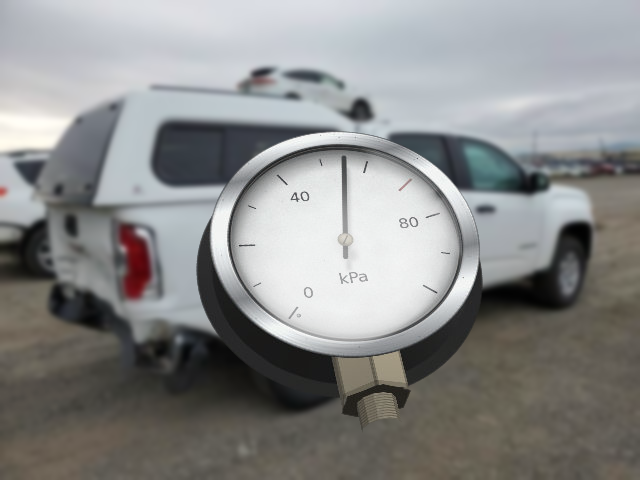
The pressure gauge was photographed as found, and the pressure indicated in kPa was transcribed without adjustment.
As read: 55 kPa
